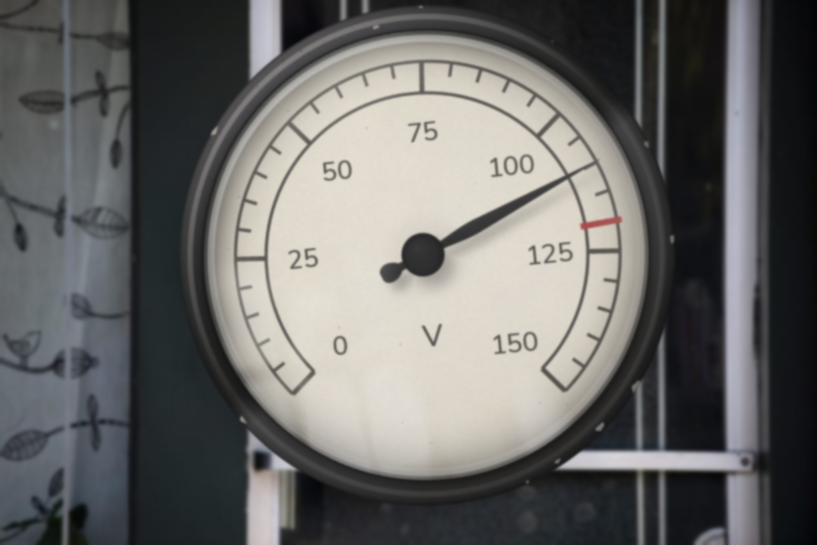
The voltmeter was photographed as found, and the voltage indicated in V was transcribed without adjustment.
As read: 110 V
